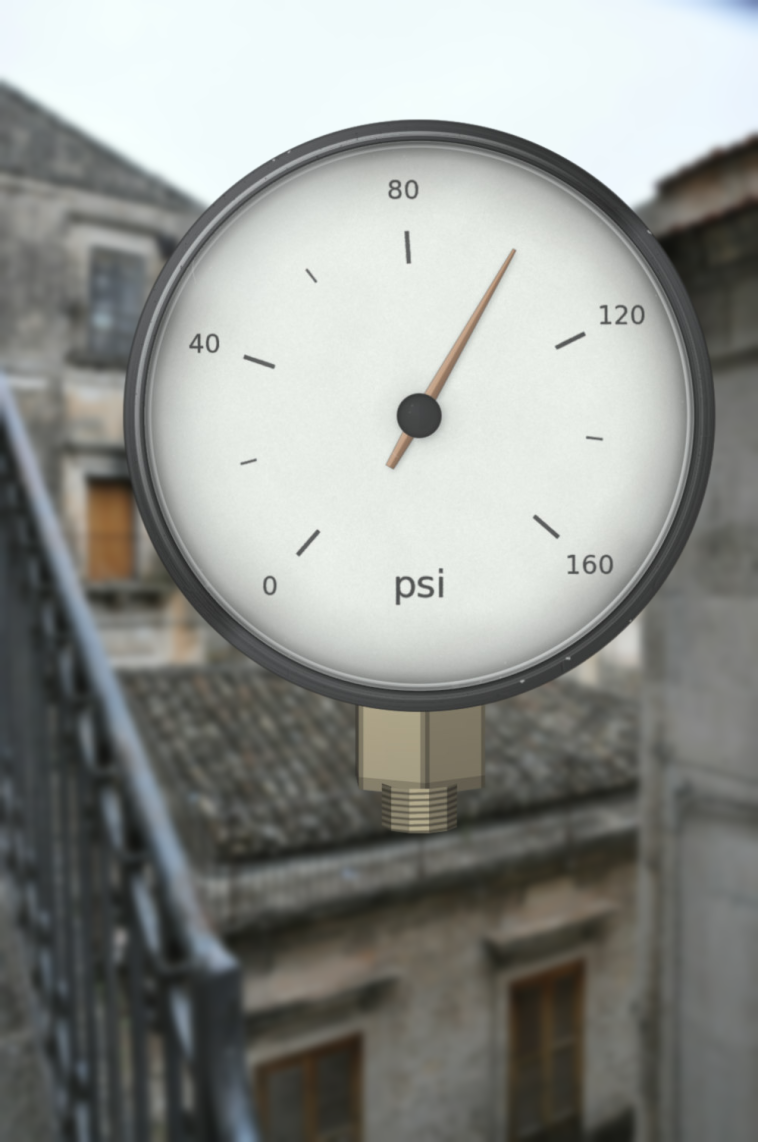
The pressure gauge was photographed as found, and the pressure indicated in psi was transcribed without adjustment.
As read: 100 psi
